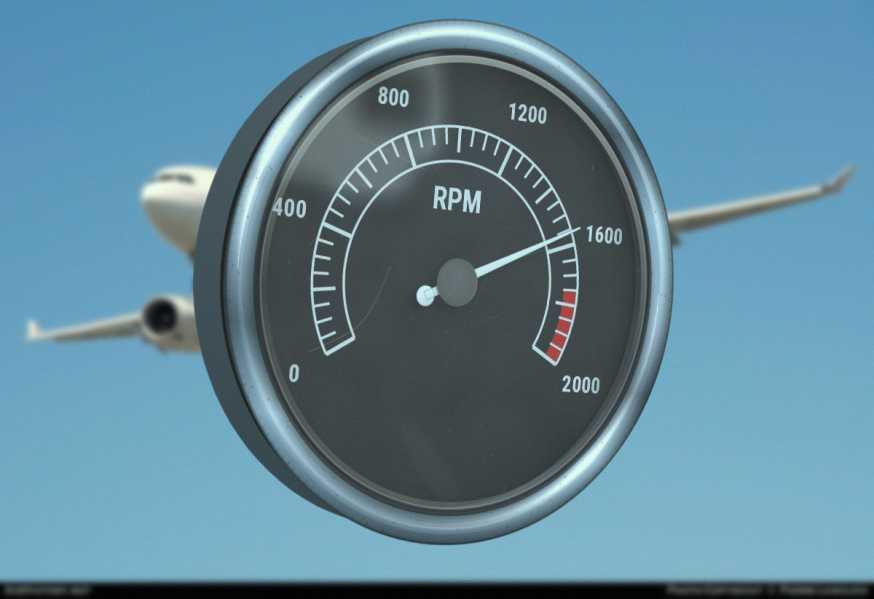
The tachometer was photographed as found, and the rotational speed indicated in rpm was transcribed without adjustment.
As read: 1550 rpm
